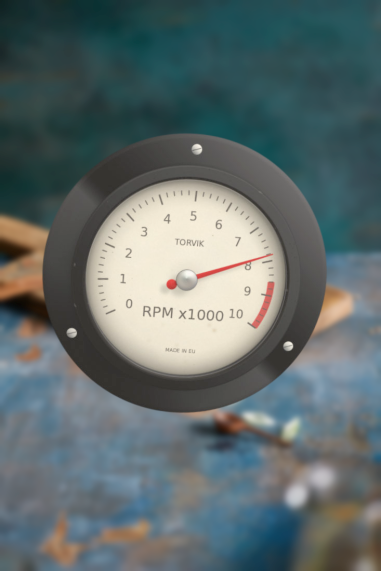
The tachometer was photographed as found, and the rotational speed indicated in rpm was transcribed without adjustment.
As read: 7800 rpm
